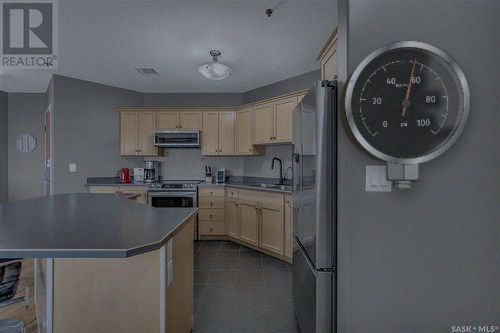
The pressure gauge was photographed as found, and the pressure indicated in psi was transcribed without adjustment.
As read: 55 psi
